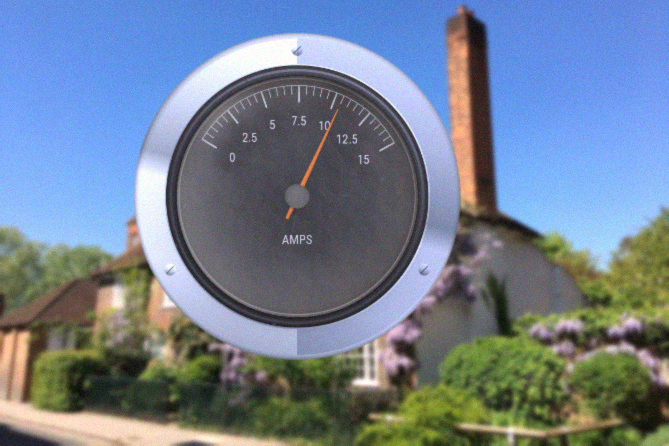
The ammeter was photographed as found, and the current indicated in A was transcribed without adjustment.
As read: 10.5 A
